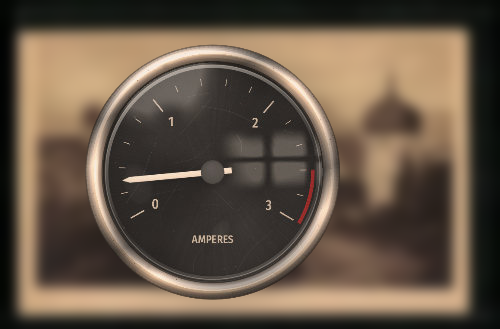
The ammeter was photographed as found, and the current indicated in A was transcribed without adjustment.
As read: 0.3 A
